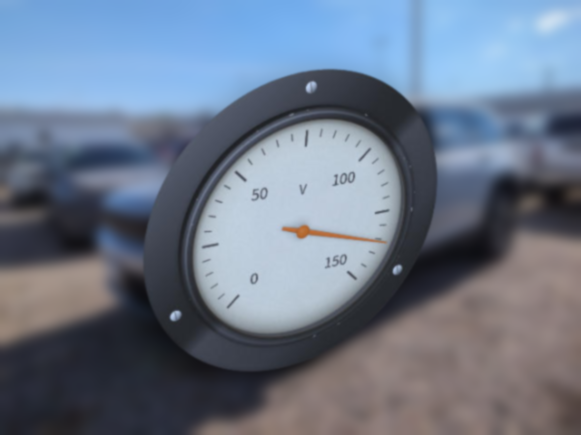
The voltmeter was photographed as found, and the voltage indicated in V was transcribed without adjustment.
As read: 135 V
